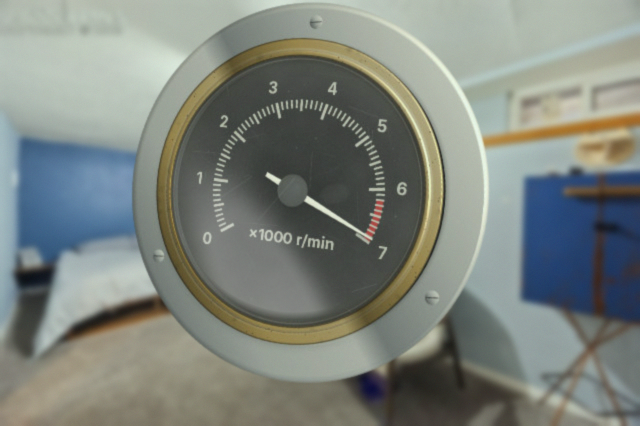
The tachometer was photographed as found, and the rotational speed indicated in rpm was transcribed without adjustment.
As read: 6900 rpm
